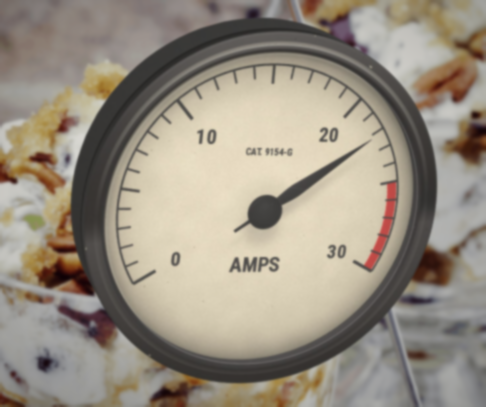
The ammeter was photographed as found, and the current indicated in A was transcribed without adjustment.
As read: 22 A
